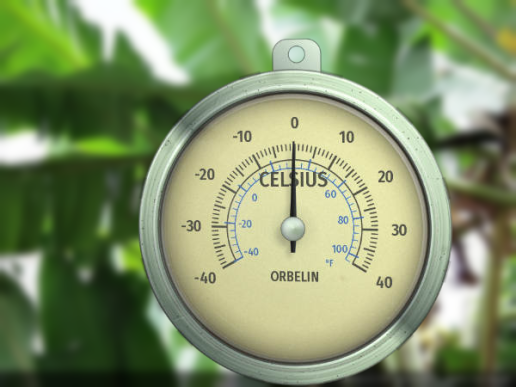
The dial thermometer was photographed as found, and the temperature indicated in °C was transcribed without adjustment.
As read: 0 °C
